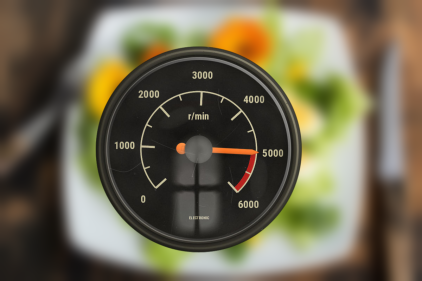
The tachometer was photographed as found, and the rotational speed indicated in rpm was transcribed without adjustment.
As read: 5000 rpm
